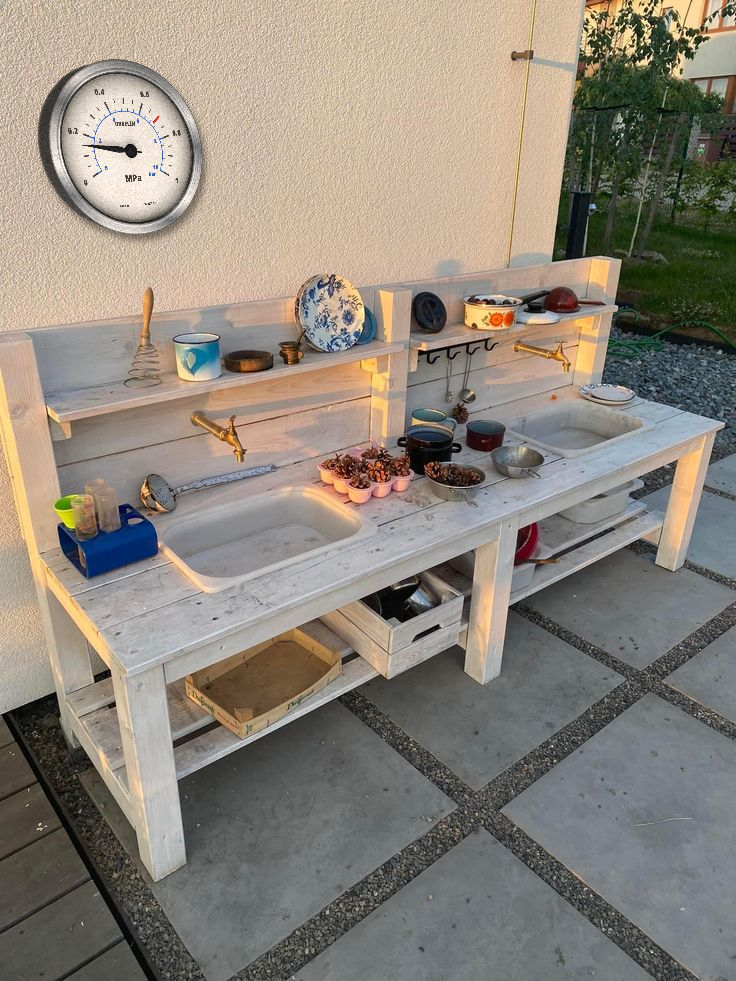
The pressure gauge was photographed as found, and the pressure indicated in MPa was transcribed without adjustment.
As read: 0.15 MPa
